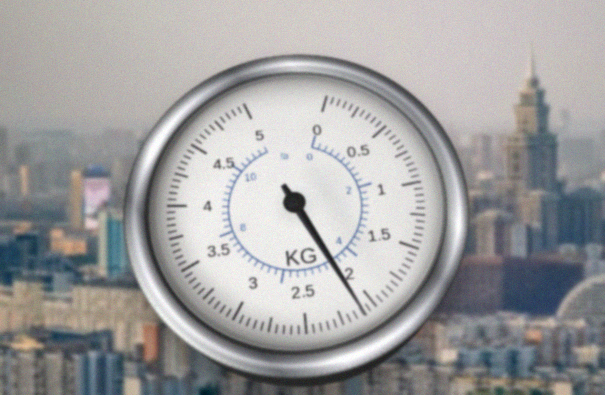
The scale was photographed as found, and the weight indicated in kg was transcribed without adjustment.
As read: 2.1 kg
